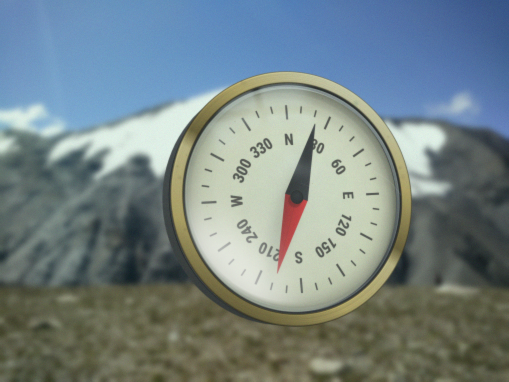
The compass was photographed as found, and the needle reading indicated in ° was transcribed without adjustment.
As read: 200 °
